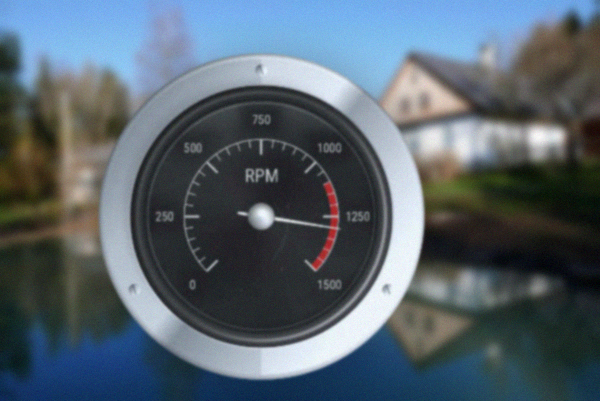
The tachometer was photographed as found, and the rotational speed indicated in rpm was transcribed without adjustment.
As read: 1300 rpm
